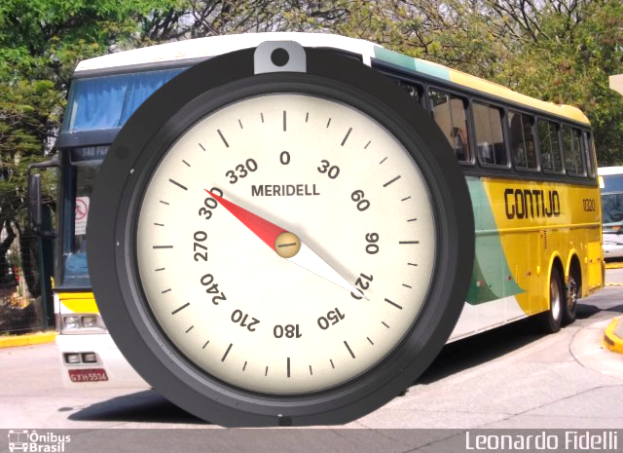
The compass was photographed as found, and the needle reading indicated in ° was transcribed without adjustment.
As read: 305 °
